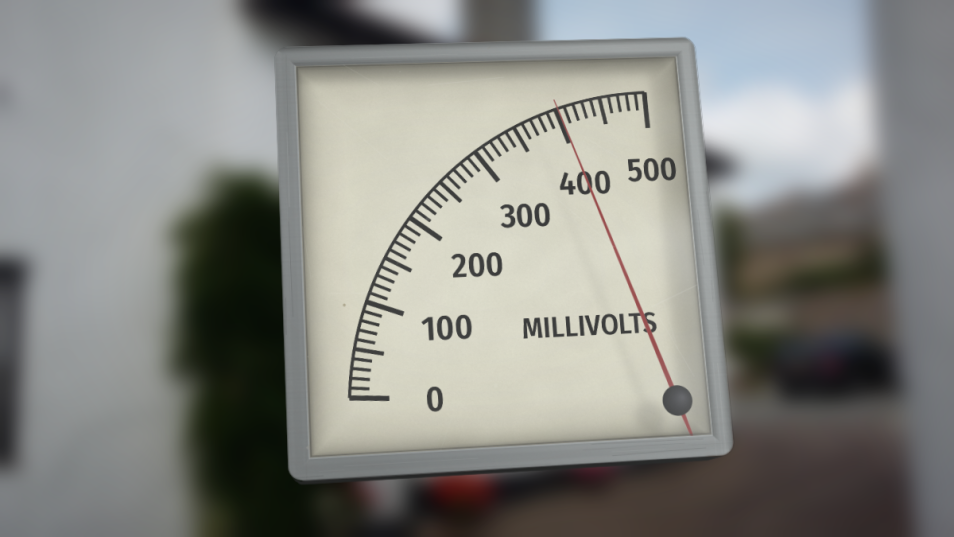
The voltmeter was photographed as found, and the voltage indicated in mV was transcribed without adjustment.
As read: 400 mV
